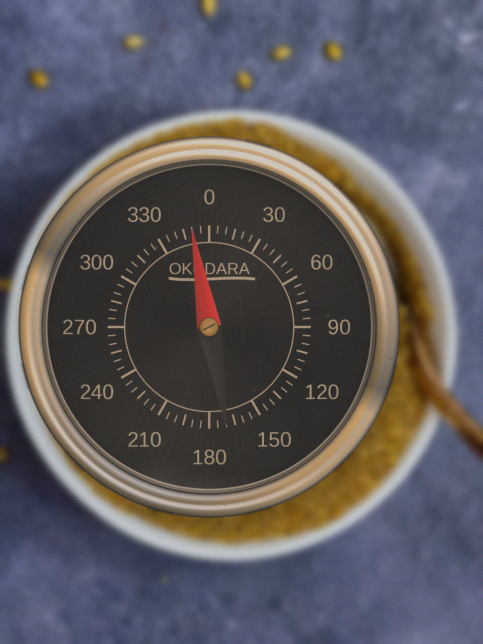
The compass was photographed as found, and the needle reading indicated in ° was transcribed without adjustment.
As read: 350 °
